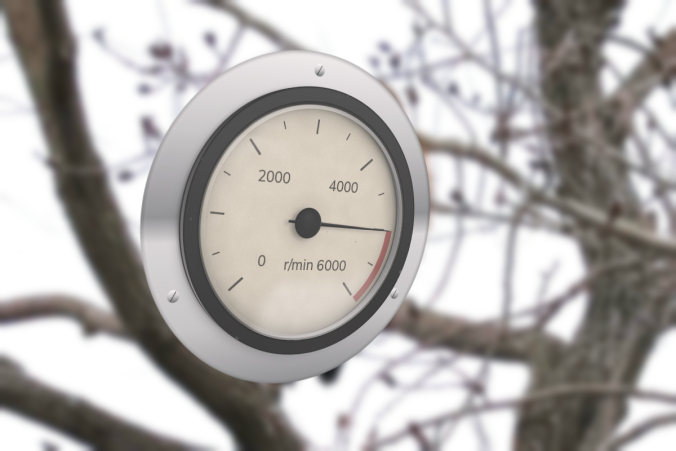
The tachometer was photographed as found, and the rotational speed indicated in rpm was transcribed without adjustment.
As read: 5000 rpm
